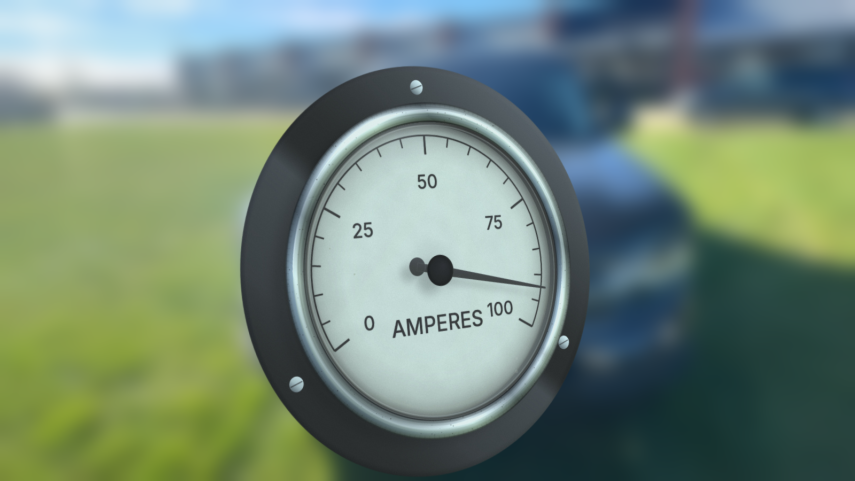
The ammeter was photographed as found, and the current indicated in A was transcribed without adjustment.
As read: 92.5 A
